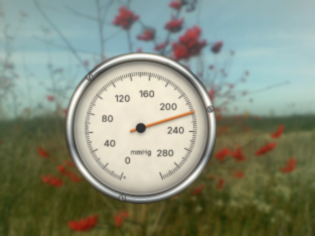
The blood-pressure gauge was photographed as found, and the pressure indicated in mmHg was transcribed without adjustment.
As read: 220 mmHg
